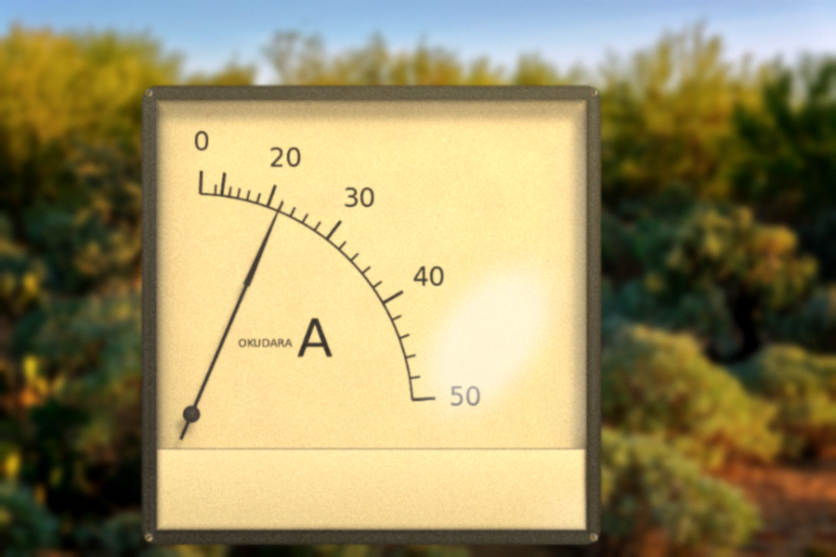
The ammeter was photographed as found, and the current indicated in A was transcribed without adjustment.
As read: 22 A
